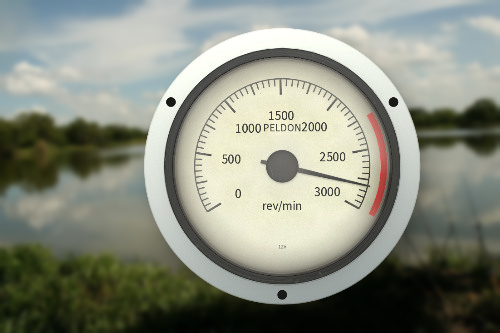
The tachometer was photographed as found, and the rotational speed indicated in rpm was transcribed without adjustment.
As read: 2800 rpm
